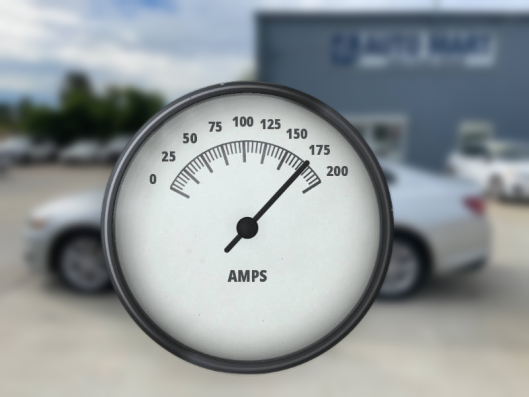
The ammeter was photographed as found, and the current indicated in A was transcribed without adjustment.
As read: 175 A
